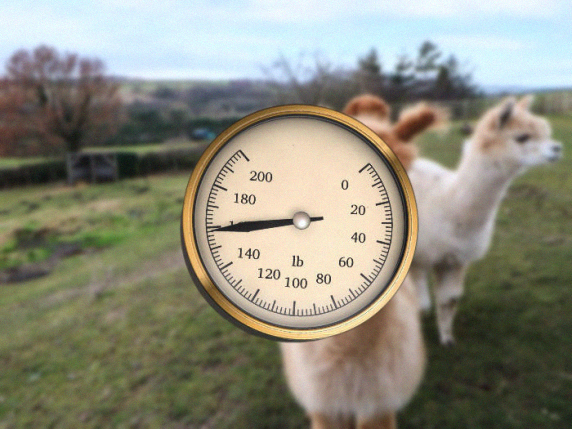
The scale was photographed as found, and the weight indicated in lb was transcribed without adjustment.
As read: 158 lb
